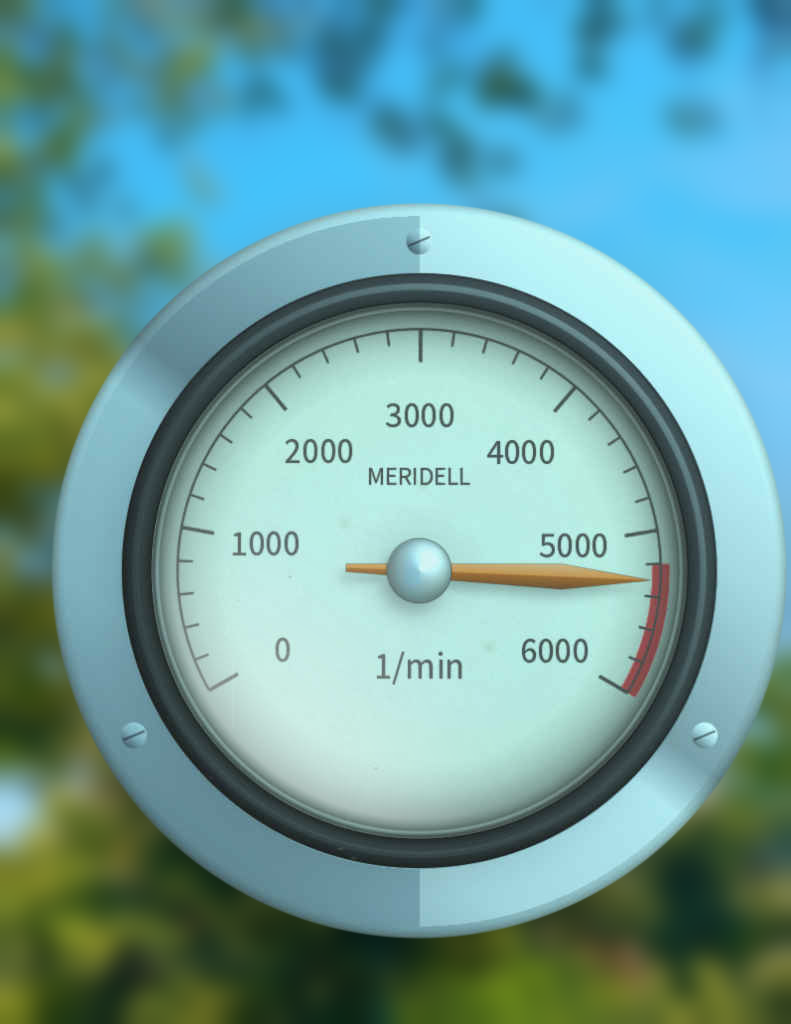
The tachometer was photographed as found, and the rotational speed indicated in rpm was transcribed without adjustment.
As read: 5300 rpm
